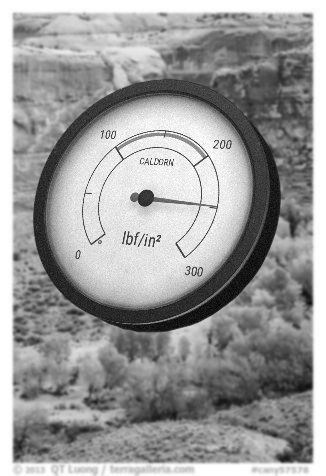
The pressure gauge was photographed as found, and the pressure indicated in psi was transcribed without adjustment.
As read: 250 psi
